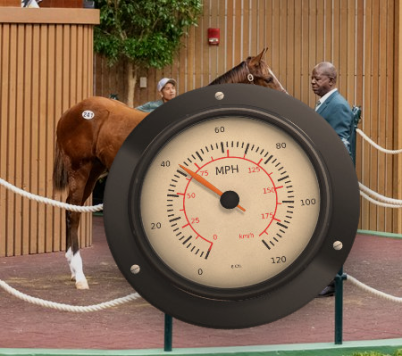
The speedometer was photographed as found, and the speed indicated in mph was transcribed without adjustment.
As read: 42 mph
